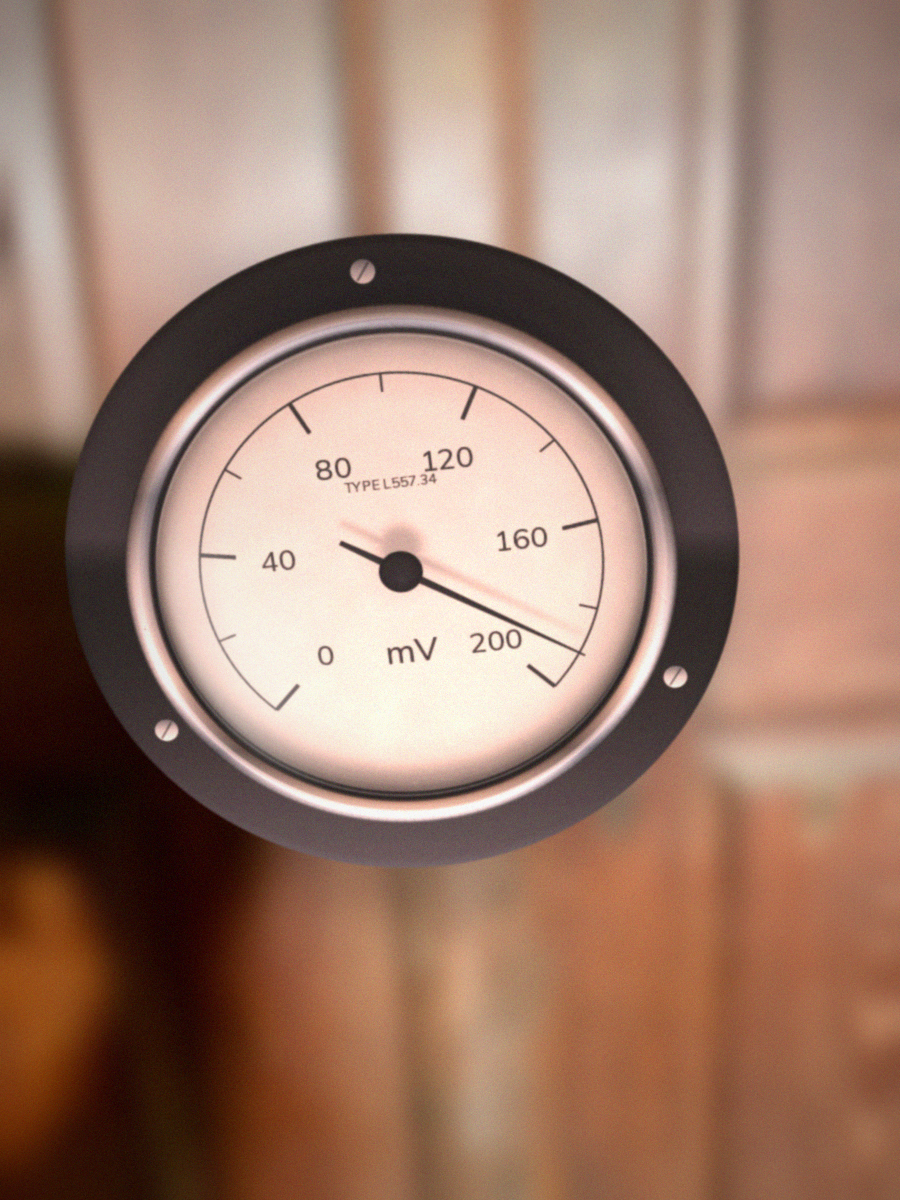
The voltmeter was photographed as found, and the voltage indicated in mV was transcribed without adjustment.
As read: 190 mV
